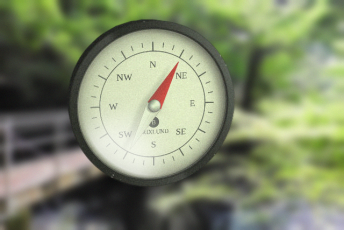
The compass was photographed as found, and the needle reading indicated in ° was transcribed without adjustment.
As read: 30 °
